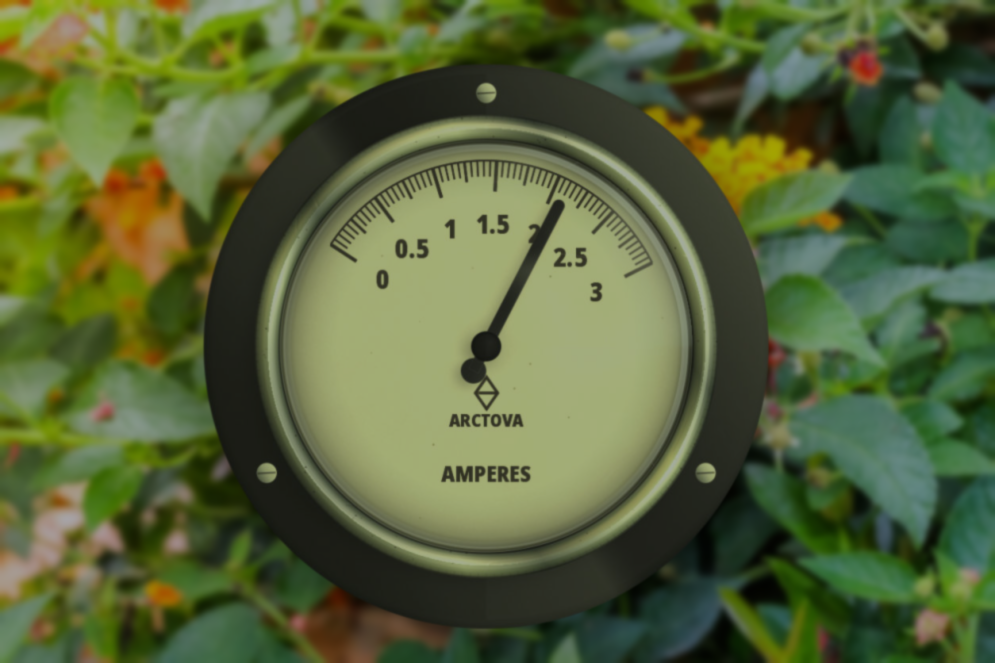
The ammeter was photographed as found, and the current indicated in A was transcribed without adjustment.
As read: 2.1 A
